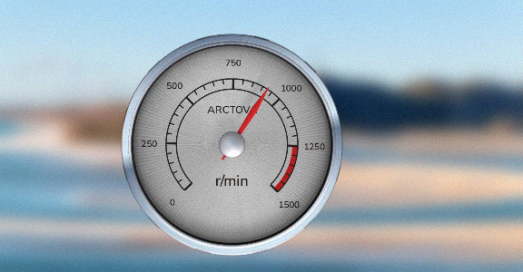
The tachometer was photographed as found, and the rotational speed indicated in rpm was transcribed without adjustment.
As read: 925 rpm
